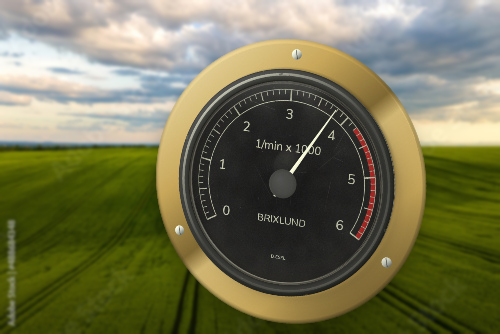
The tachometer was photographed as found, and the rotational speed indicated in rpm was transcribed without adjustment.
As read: 3800 rpm
